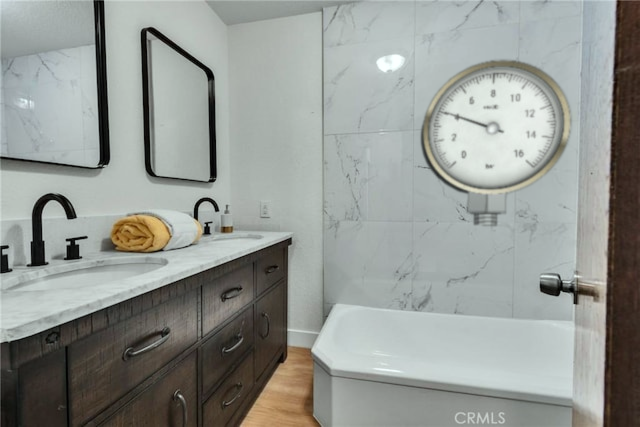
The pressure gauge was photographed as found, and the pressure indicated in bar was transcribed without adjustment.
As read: 4 bar
